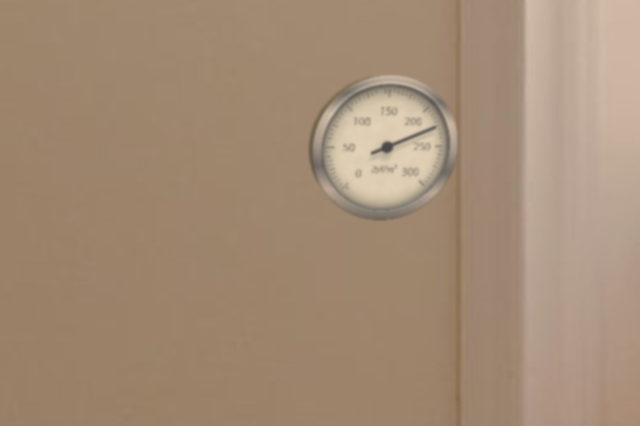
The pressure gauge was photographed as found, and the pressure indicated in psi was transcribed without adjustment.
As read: 225 psi
